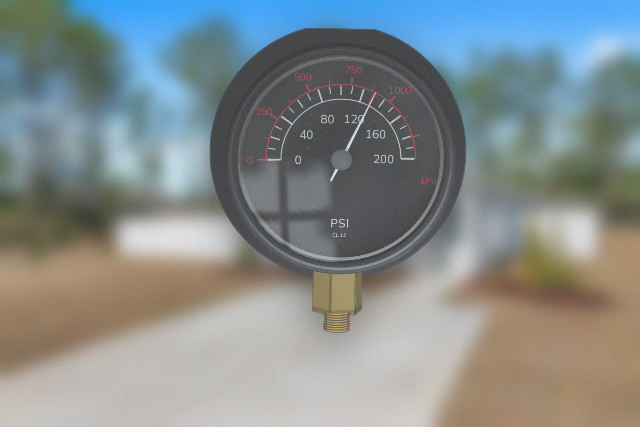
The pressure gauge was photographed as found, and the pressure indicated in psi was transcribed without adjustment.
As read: 130 psi
